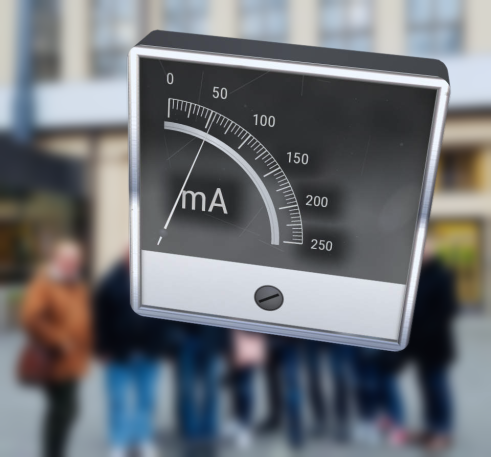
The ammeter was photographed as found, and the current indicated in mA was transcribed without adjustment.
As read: 55 mA
